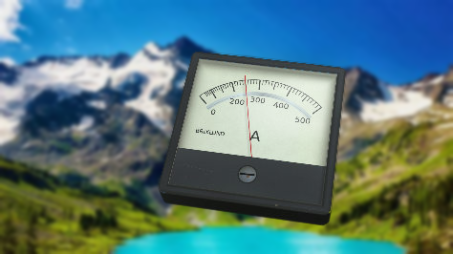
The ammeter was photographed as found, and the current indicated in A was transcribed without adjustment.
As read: 250 A
